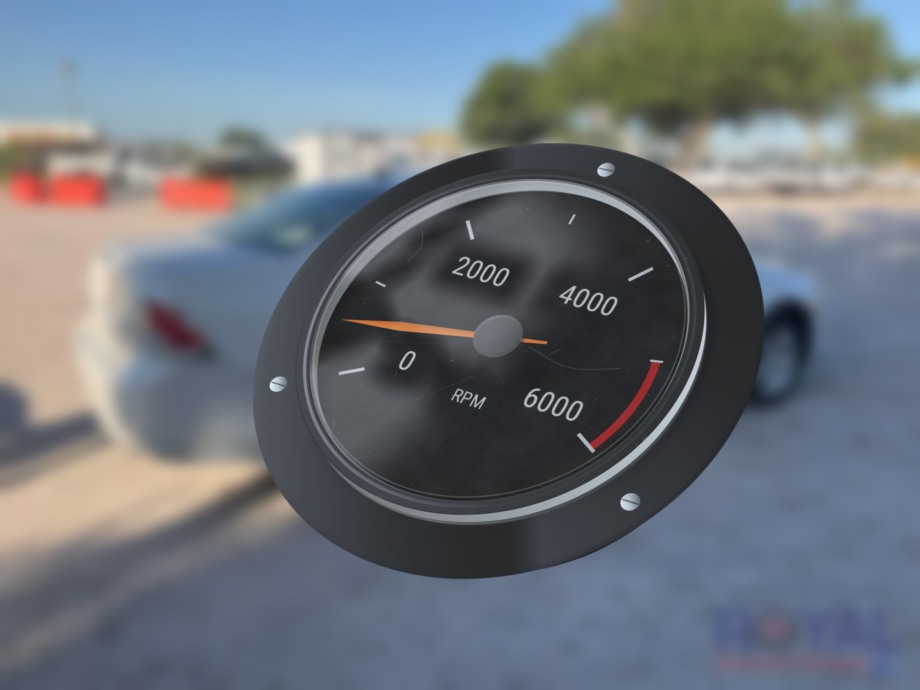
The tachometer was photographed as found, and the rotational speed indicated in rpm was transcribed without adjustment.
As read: 500 rpm
